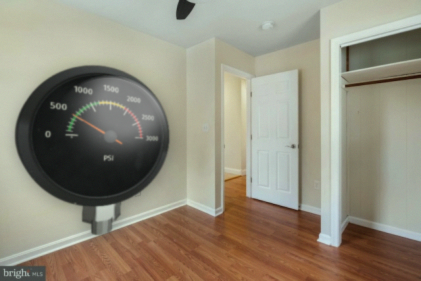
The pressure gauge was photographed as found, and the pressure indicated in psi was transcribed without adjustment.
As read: 500 psi
